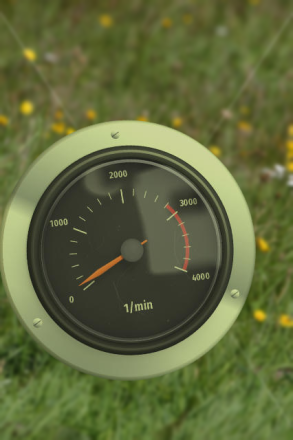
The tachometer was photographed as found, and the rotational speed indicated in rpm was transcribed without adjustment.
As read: 100 rpm
